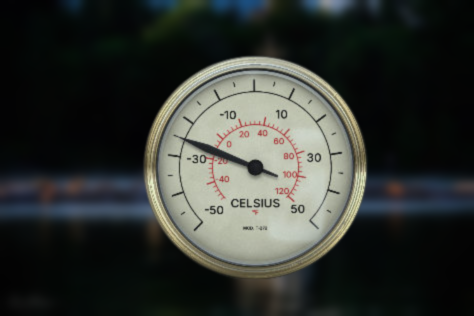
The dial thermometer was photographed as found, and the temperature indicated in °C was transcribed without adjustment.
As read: -25 °C
